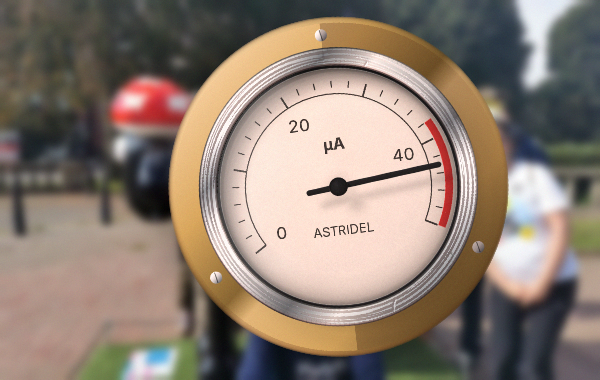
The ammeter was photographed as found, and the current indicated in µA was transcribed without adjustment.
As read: 43 µA
